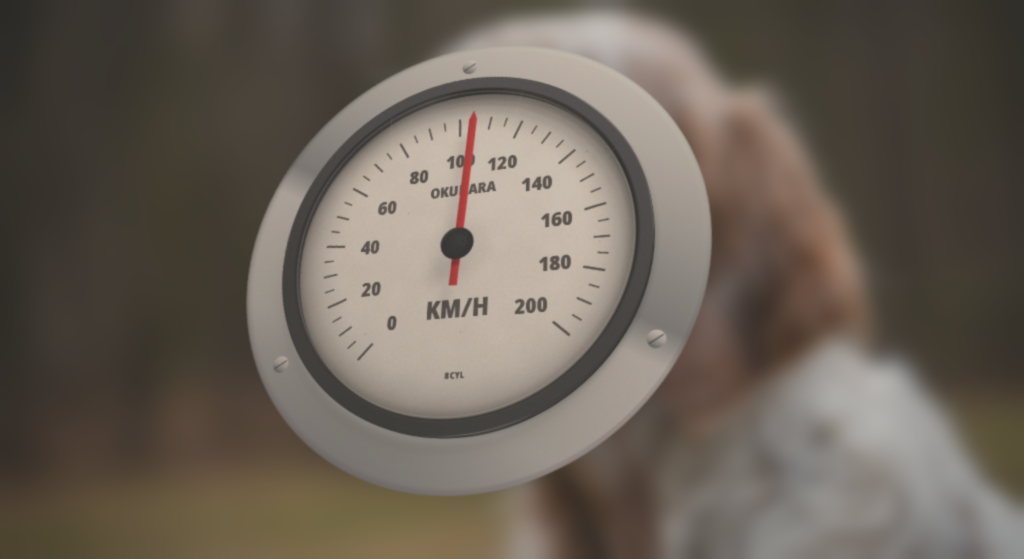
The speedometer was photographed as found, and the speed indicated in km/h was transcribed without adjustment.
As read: 105 km/h
